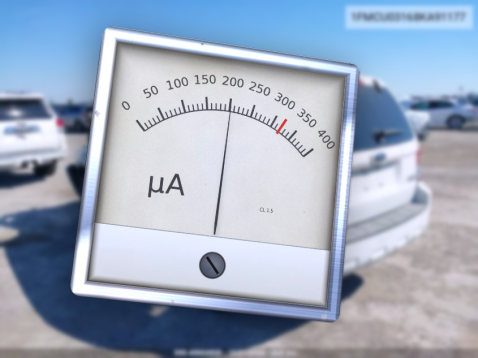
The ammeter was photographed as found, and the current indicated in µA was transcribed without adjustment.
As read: 200 µA
